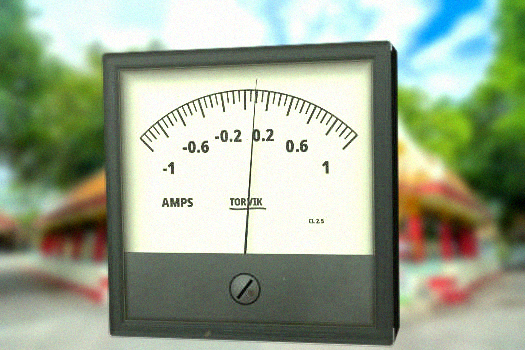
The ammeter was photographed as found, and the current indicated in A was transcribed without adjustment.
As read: 0.1 A
